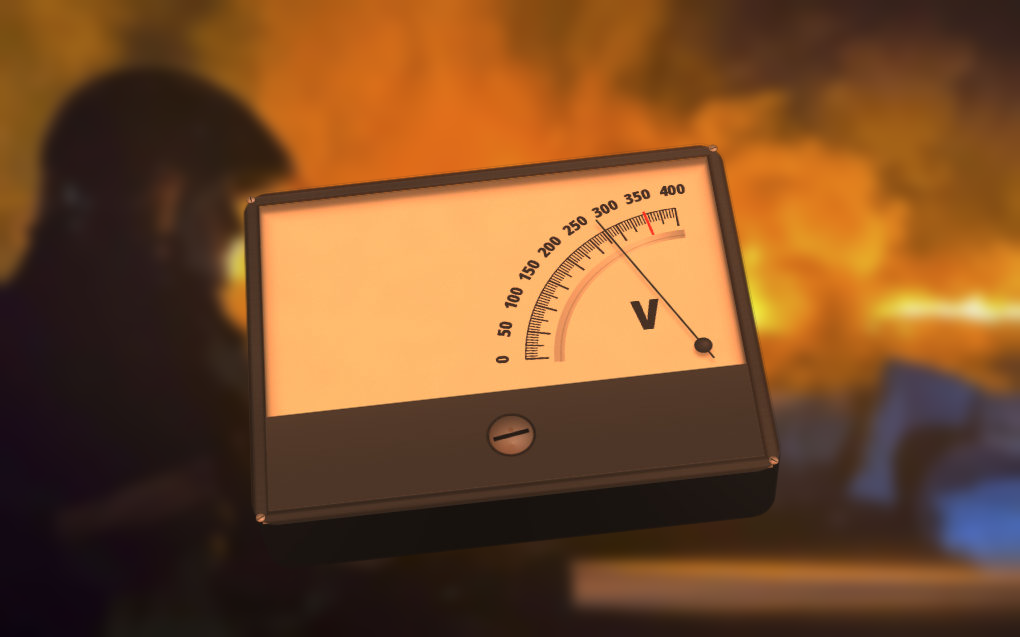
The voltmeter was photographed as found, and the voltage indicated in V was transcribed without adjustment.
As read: 275 V
